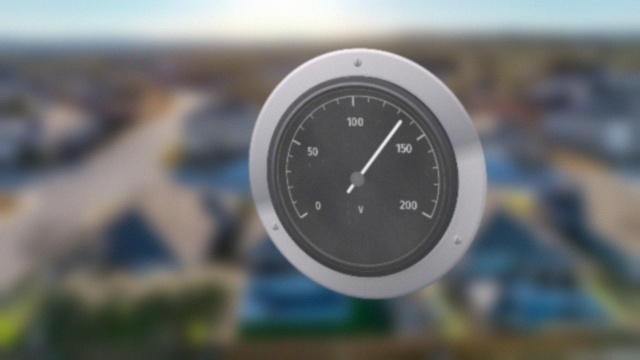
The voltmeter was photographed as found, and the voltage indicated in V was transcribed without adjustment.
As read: 135 V
